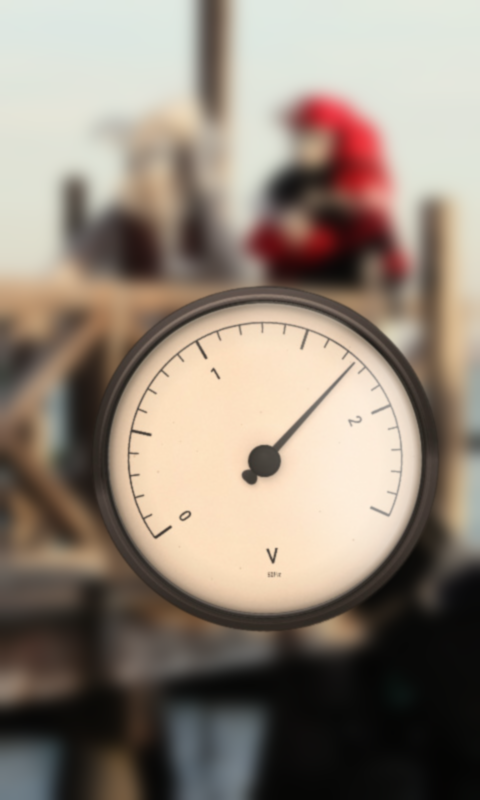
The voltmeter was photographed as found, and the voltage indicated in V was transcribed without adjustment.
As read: 1.75 V
